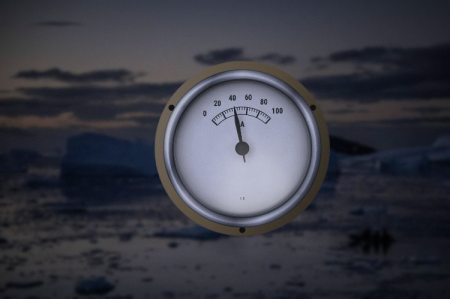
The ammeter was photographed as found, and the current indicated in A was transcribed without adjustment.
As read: 40 A
